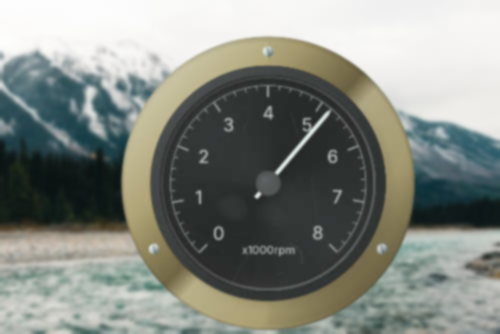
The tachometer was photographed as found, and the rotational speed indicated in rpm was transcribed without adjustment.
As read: 5200 rpm
